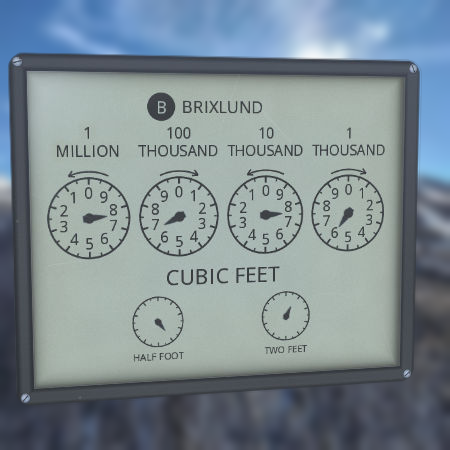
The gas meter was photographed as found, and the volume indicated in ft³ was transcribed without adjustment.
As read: 767600 ft³
